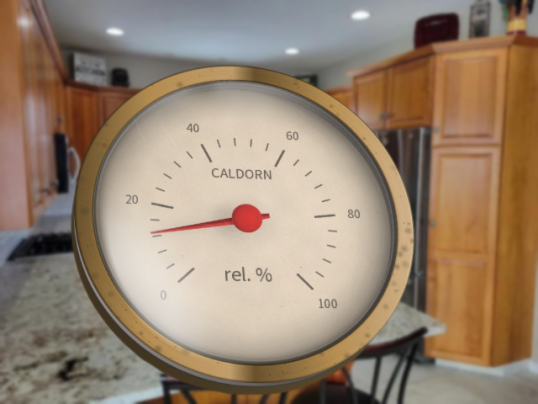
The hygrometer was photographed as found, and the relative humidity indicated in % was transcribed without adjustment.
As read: 12 %
